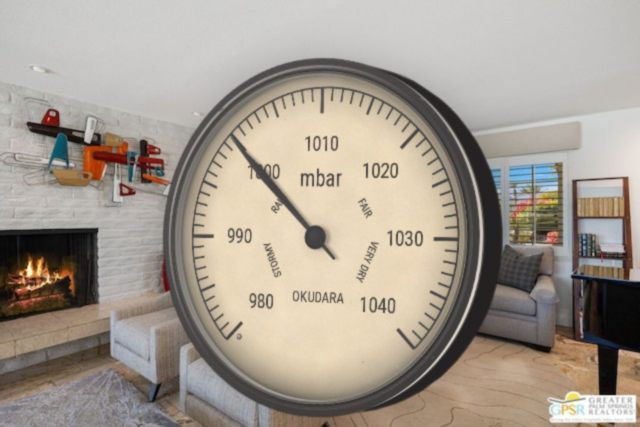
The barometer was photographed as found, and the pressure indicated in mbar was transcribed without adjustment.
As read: 1000 mbar
